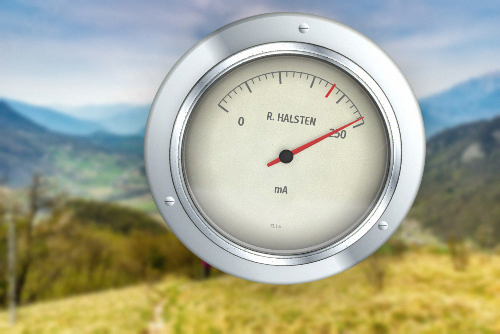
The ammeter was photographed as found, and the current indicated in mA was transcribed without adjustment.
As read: 240 mA
